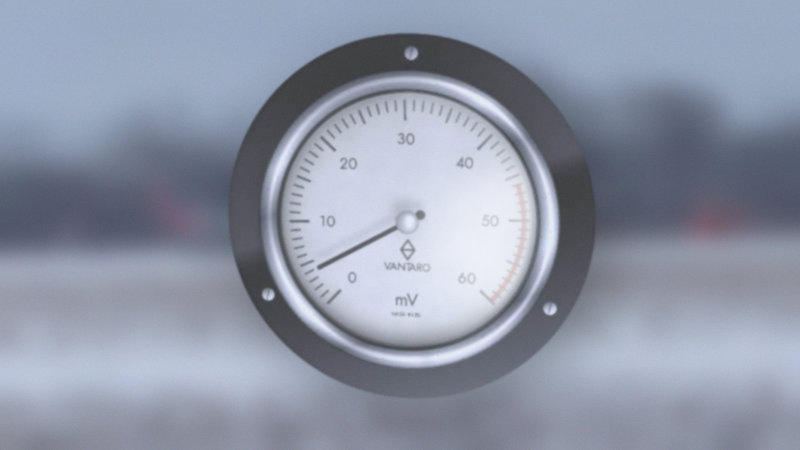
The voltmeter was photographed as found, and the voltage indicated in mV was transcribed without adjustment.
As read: 4 mV
